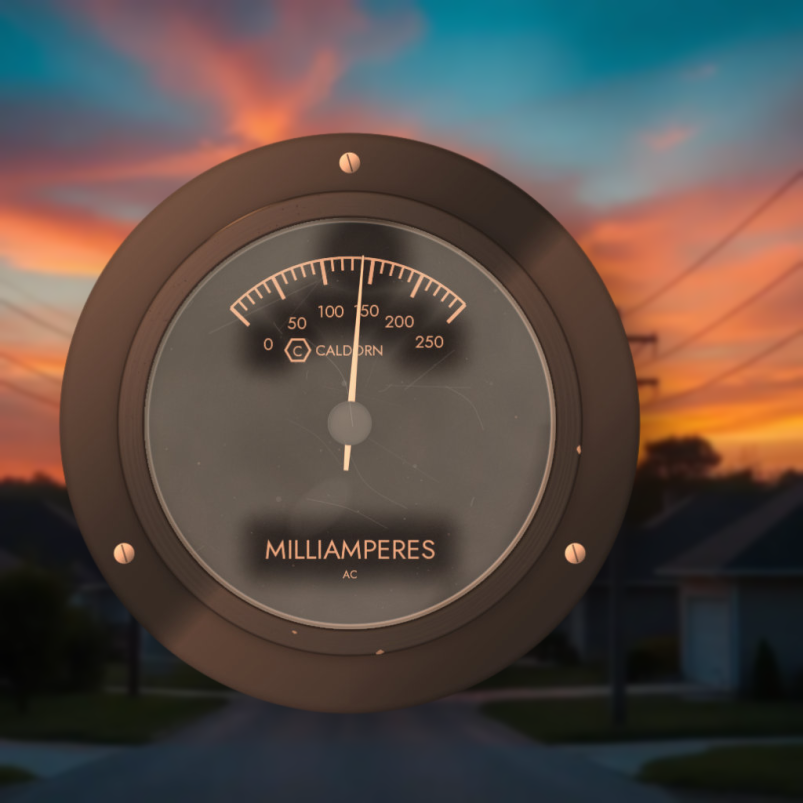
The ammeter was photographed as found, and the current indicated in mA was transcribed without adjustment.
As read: 140 mA
